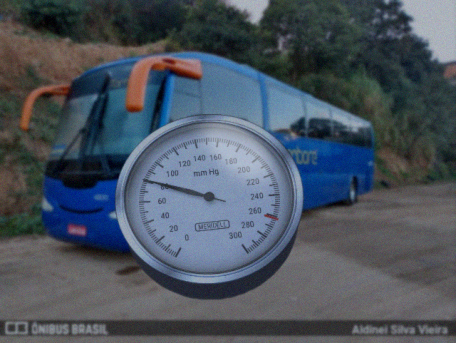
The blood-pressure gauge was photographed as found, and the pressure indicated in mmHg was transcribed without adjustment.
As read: 80 mmHg
